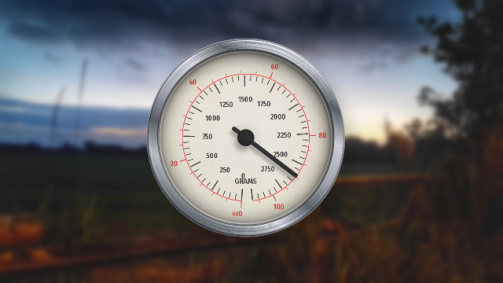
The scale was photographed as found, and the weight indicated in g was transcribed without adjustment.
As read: 2600 g
